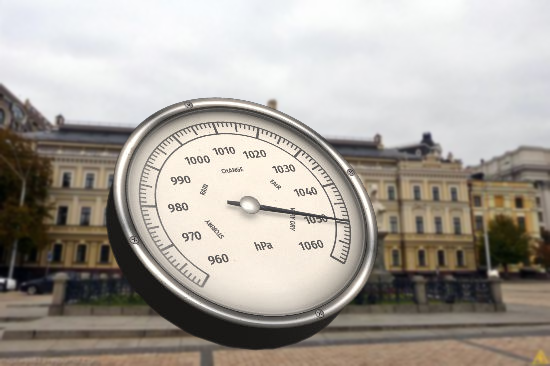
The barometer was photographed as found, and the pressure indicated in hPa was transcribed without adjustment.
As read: 1050 hPa
